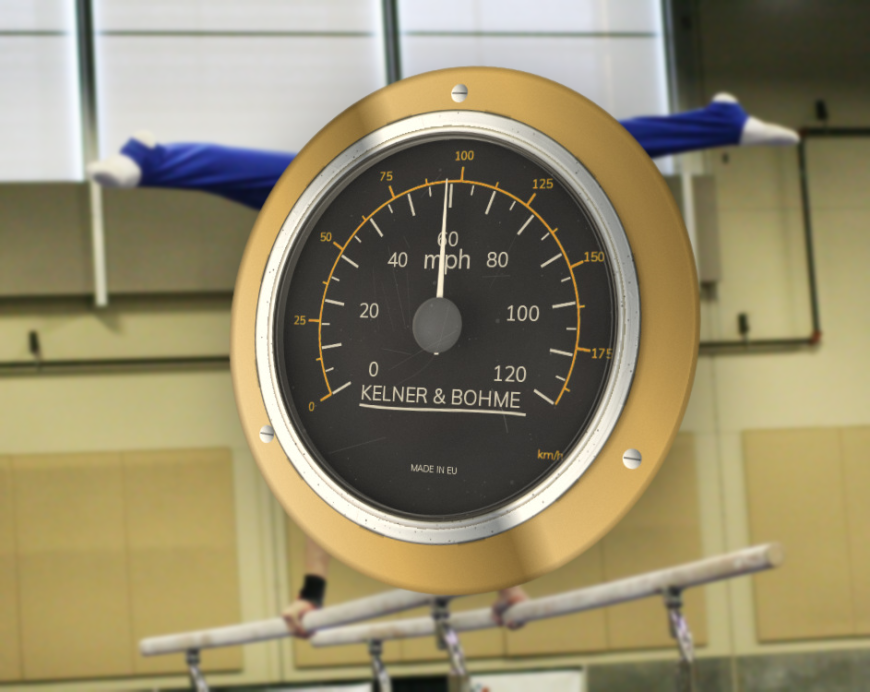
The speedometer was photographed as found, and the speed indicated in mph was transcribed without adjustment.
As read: 60 mph
